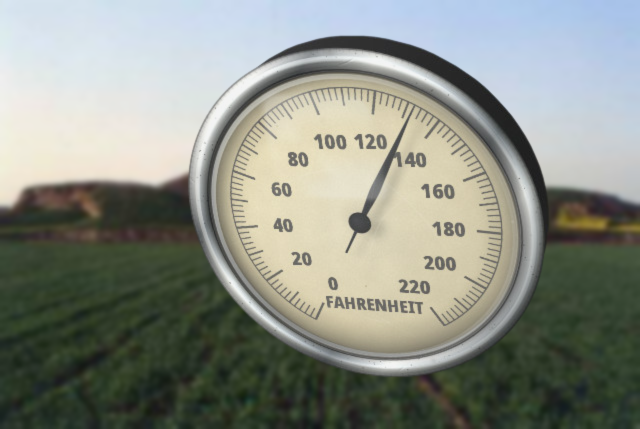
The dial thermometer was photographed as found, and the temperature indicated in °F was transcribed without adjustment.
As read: 132 °F
